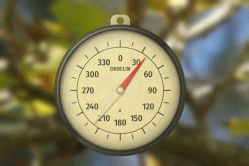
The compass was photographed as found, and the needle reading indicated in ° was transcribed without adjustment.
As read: 37.5 °
